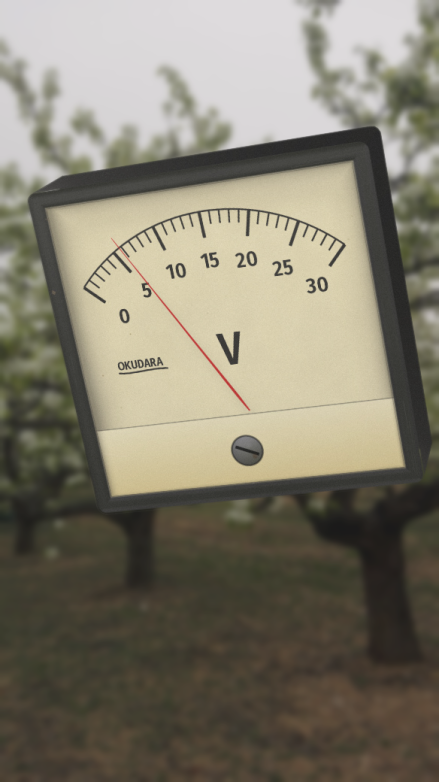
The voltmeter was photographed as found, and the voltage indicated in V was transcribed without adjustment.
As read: 6 V
